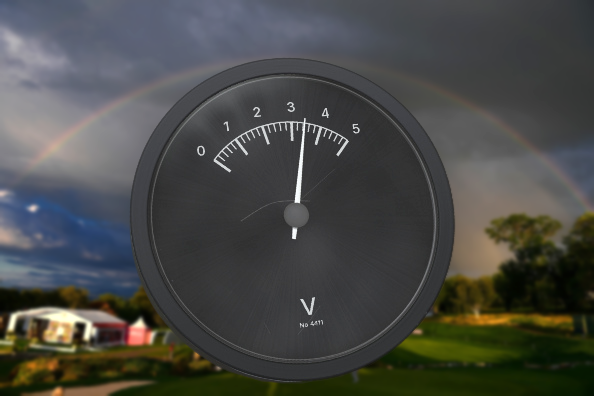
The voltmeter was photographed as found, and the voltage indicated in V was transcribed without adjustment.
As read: 3.4 V
